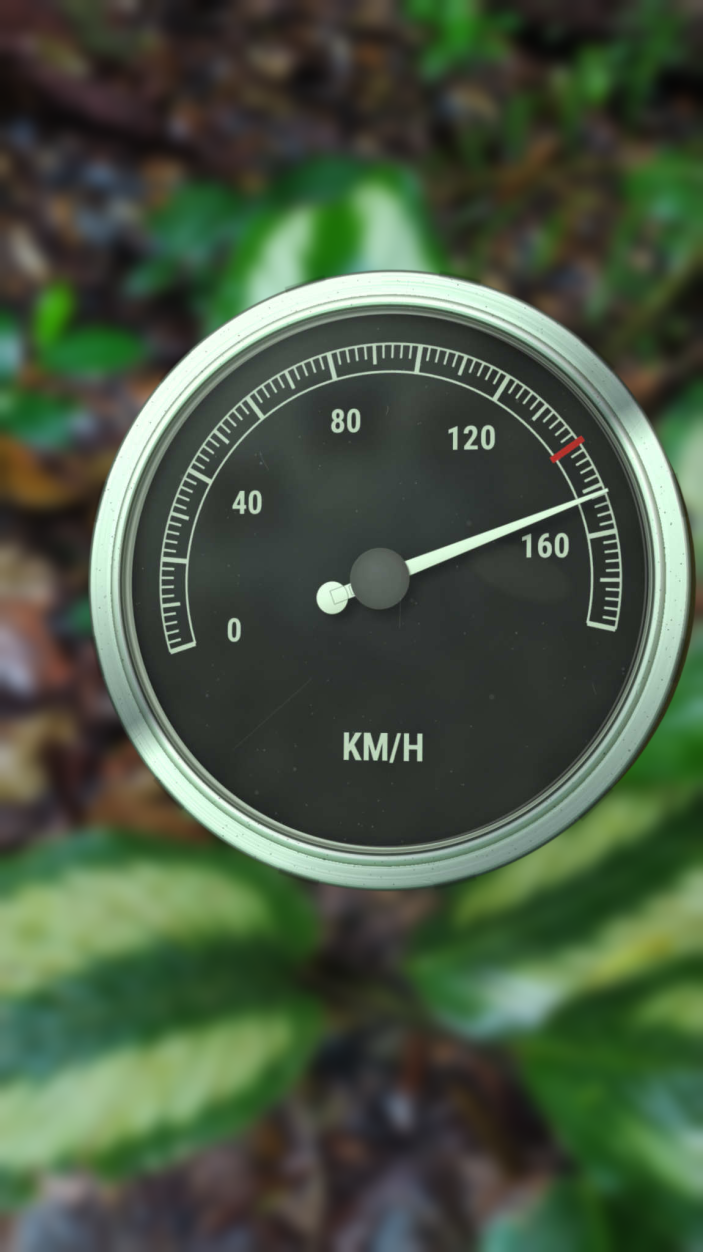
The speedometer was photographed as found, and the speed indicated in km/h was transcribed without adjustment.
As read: 152 km/h
